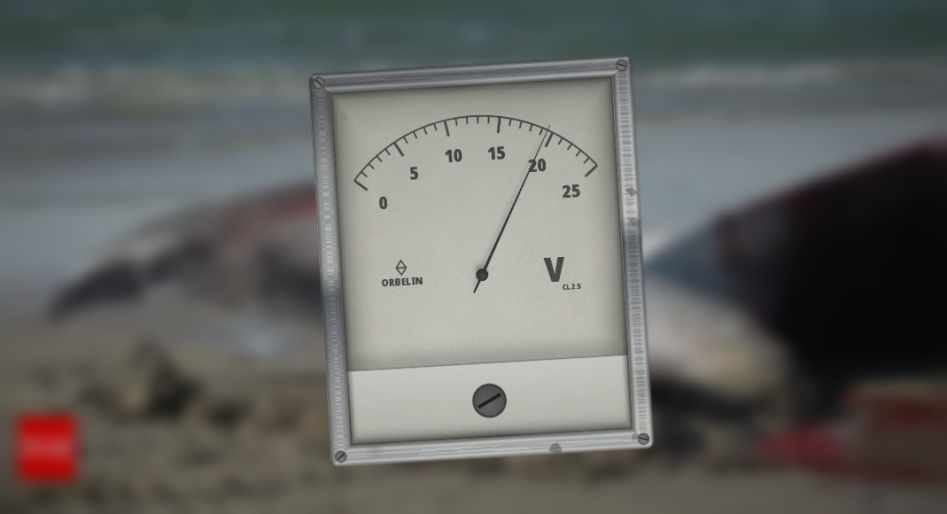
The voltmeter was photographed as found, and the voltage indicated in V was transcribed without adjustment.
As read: 19.5 V
